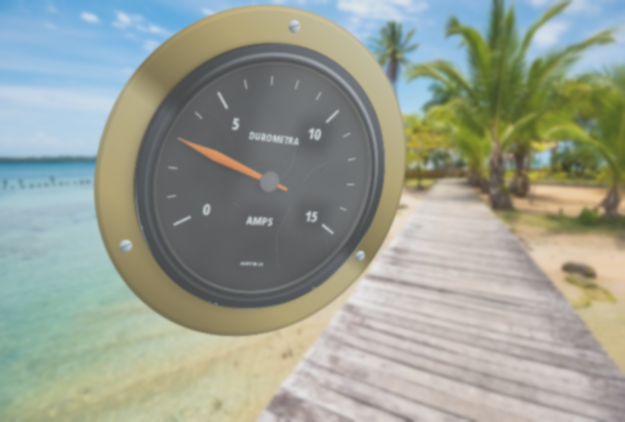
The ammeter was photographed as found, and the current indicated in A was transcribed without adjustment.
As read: 3 A
